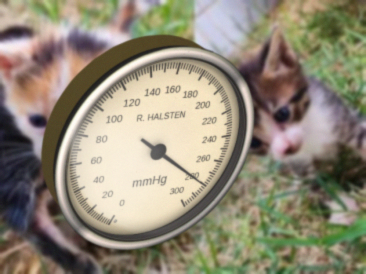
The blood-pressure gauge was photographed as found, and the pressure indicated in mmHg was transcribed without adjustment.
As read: 280 mmHg
